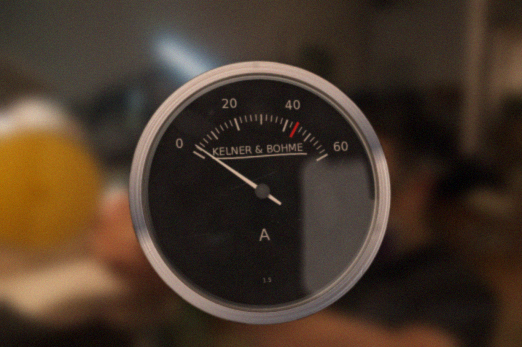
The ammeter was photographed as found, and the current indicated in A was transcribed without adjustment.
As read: 2 A
